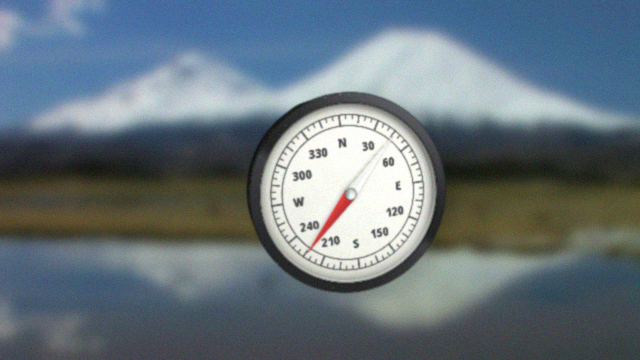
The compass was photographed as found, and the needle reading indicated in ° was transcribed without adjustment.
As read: 225 °
